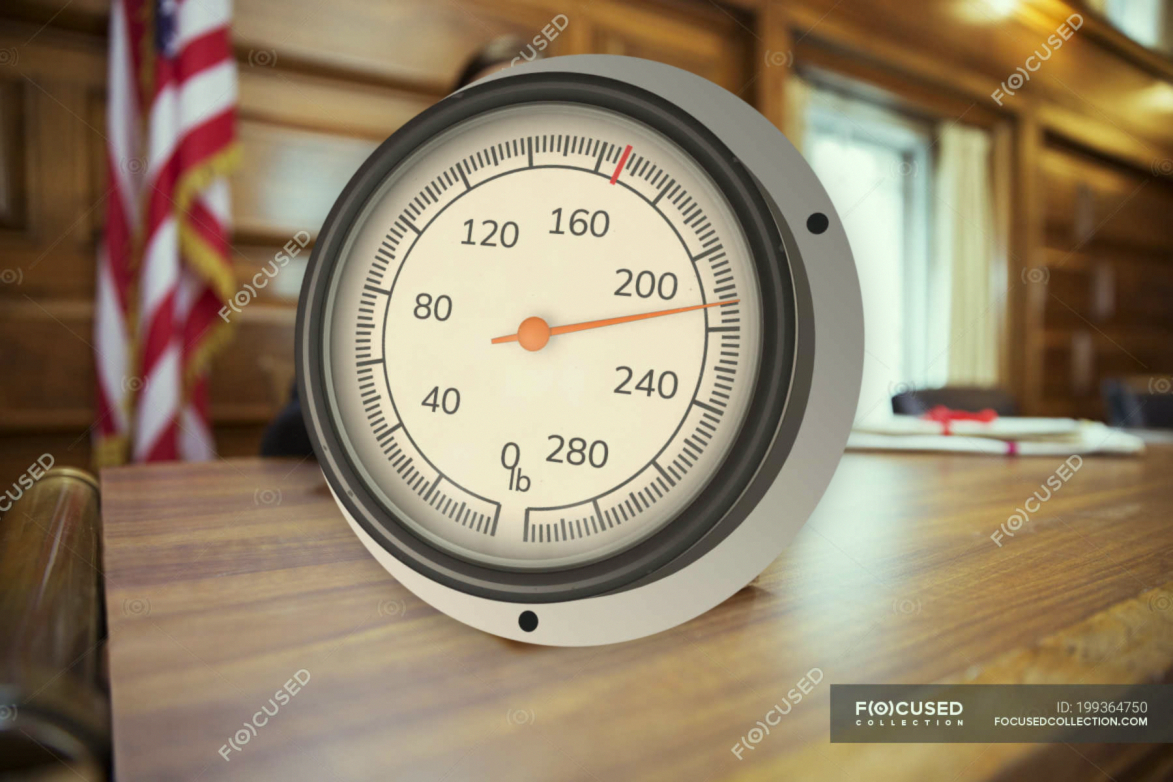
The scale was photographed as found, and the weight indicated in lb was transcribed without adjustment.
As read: 214 lb
